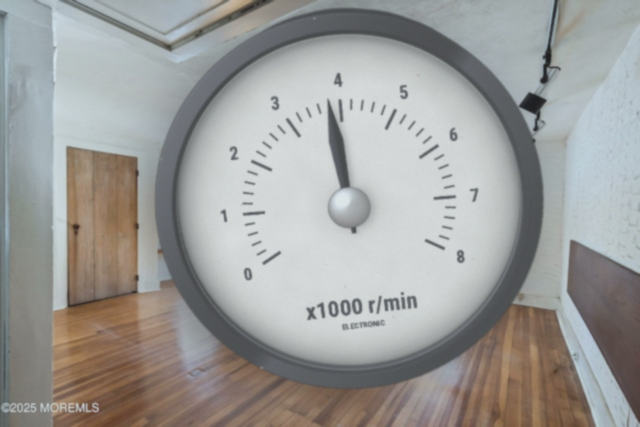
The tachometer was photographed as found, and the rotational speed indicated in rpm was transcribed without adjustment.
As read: 3800 rpm
